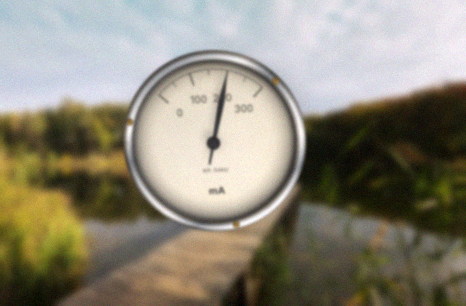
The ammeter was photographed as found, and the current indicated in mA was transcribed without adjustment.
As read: 200 mA
